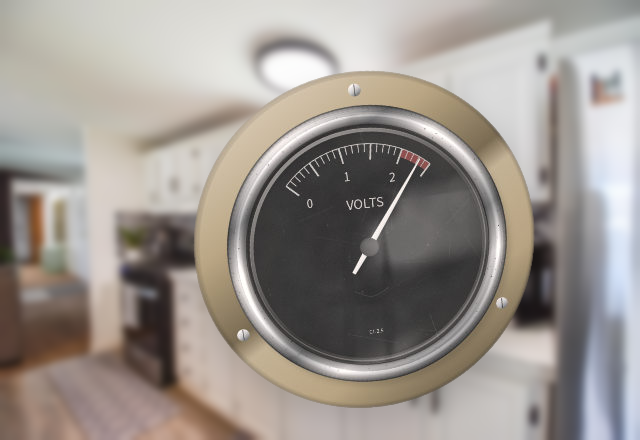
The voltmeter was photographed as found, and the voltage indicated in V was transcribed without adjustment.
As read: 2.3 V
